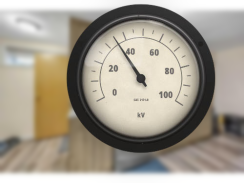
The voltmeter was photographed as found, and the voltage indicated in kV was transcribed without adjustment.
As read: 35 kV
